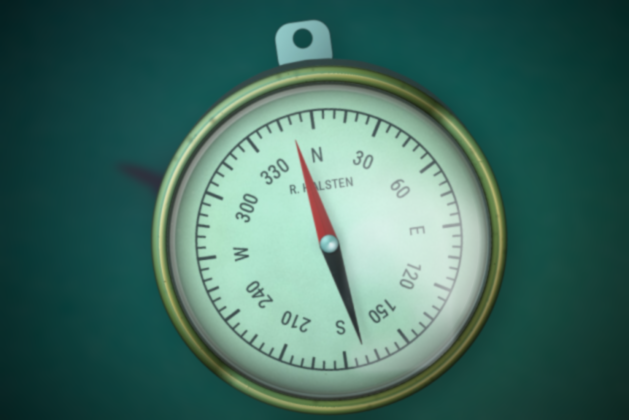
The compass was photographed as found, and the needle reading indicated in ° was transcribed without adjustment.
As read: 350 °
